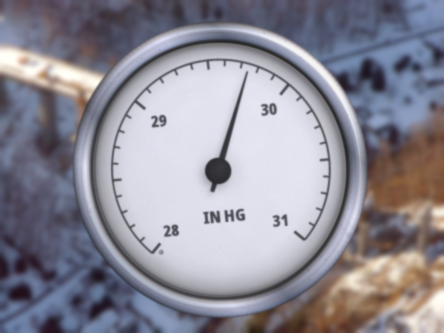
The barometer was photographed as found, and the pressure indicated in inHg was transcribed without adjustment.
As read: 29.75 inHg
